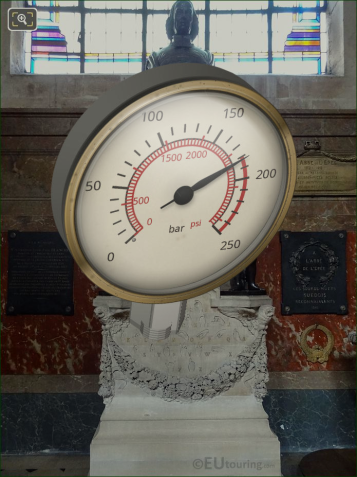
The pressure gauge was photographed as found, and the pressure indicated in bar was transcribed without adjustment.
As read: 180 bar
